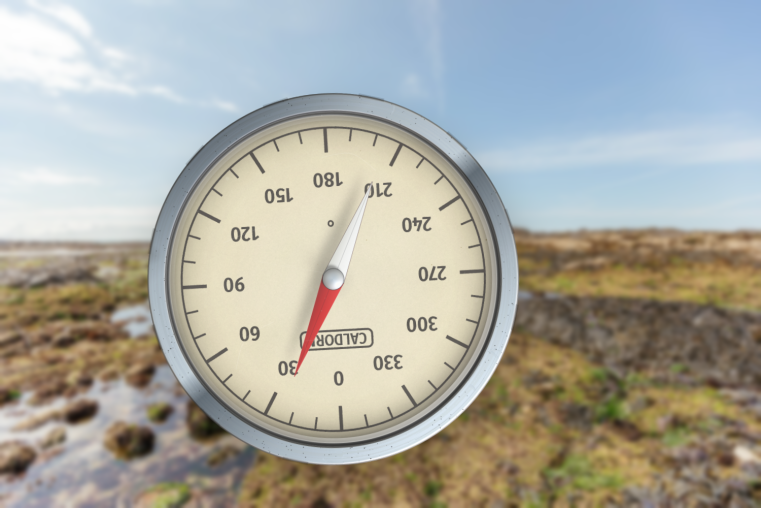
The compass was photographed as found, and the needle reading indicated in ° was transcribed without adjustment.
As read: 25 °
